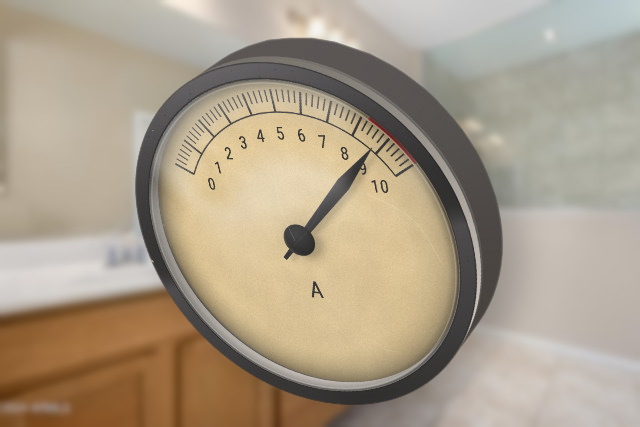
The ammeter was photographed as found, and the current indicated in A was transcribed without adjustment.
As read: 8.8 A
